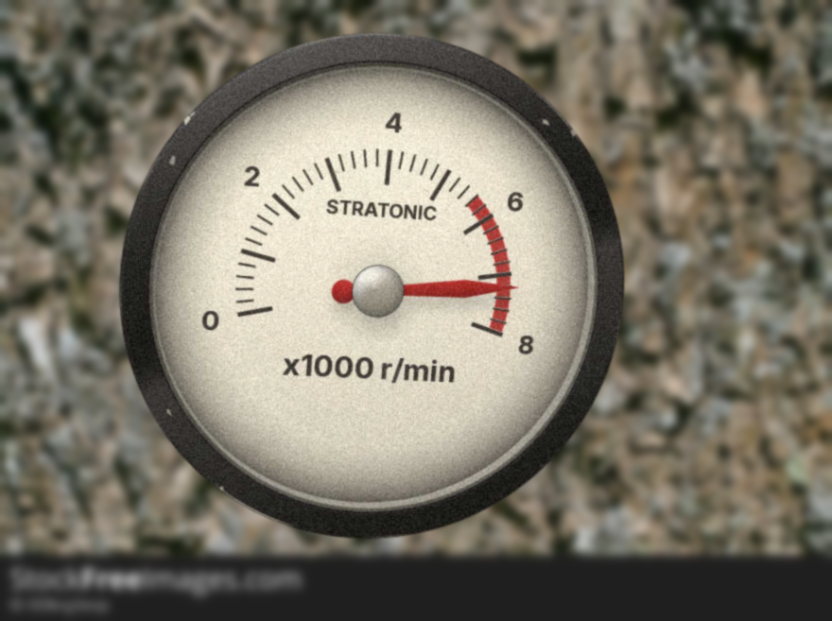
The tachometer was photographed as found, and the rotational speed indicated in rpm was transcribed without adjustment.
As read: 7200 rpm
